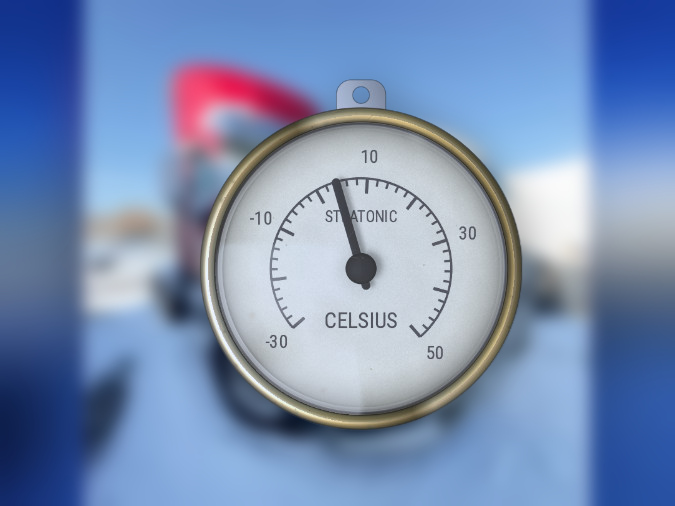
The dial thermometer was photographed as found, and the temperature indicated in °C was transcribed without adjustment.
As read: 4 °C
